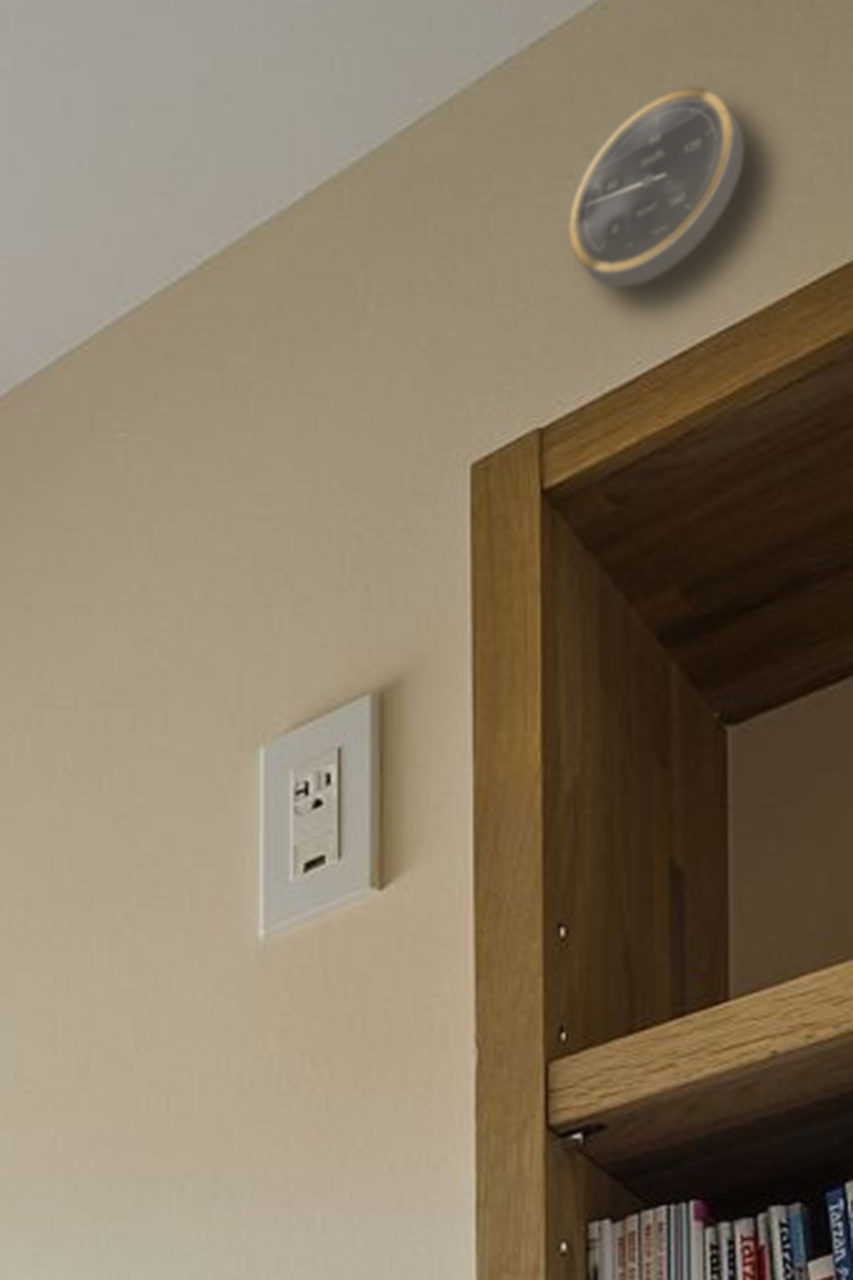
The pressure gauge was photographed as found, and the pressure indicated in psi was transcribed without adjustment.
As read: 30 psi
